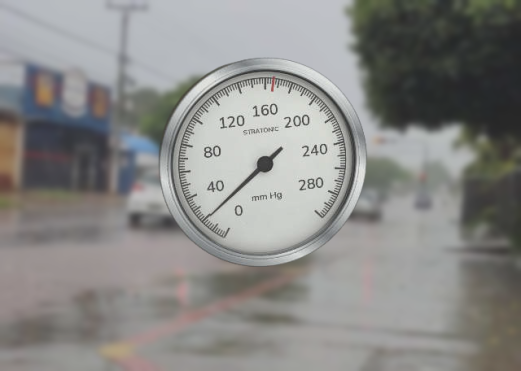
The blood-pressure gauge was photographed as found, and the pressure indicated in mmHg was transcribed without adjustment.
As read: 20 mmHg
